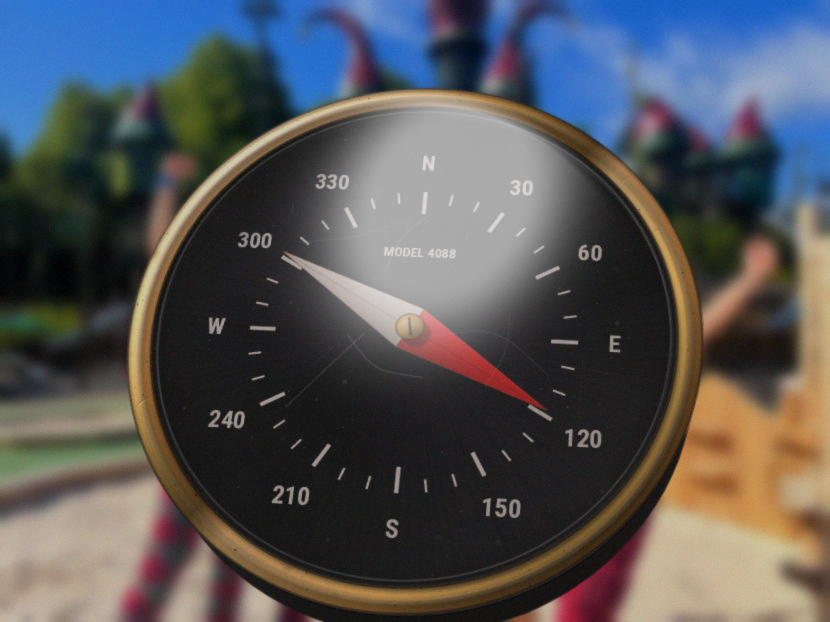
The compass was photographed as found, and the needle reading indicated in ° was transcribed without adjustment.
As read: 120 °
